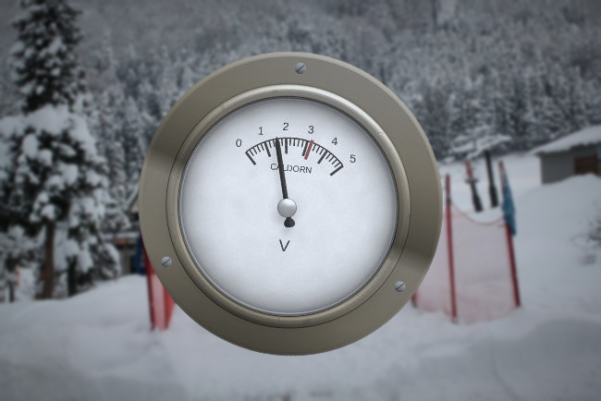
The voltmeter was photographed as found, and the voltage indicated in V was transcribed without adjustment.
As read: 1.6 V
